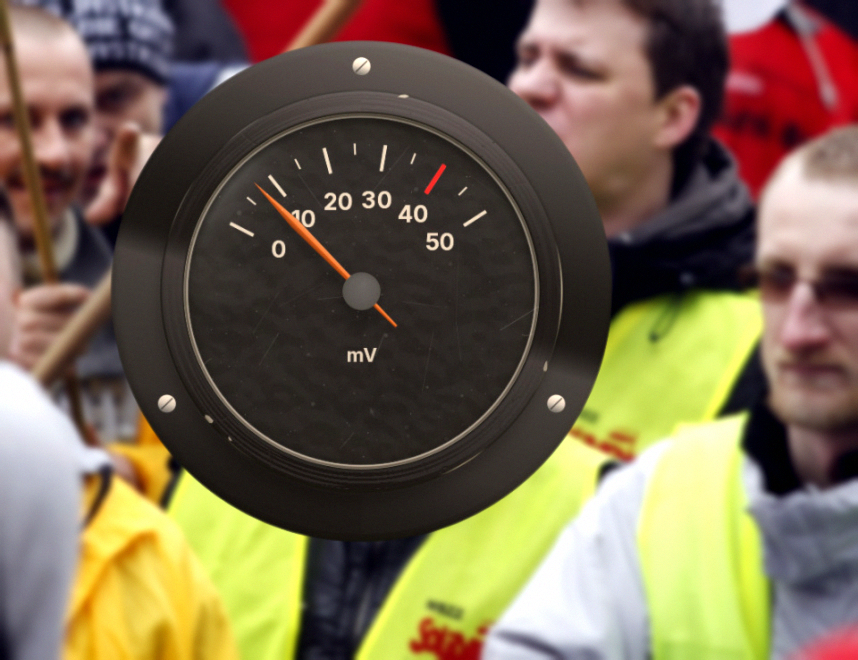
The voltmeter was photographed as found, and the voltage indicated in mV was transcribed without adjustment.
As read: 7.5 mV
